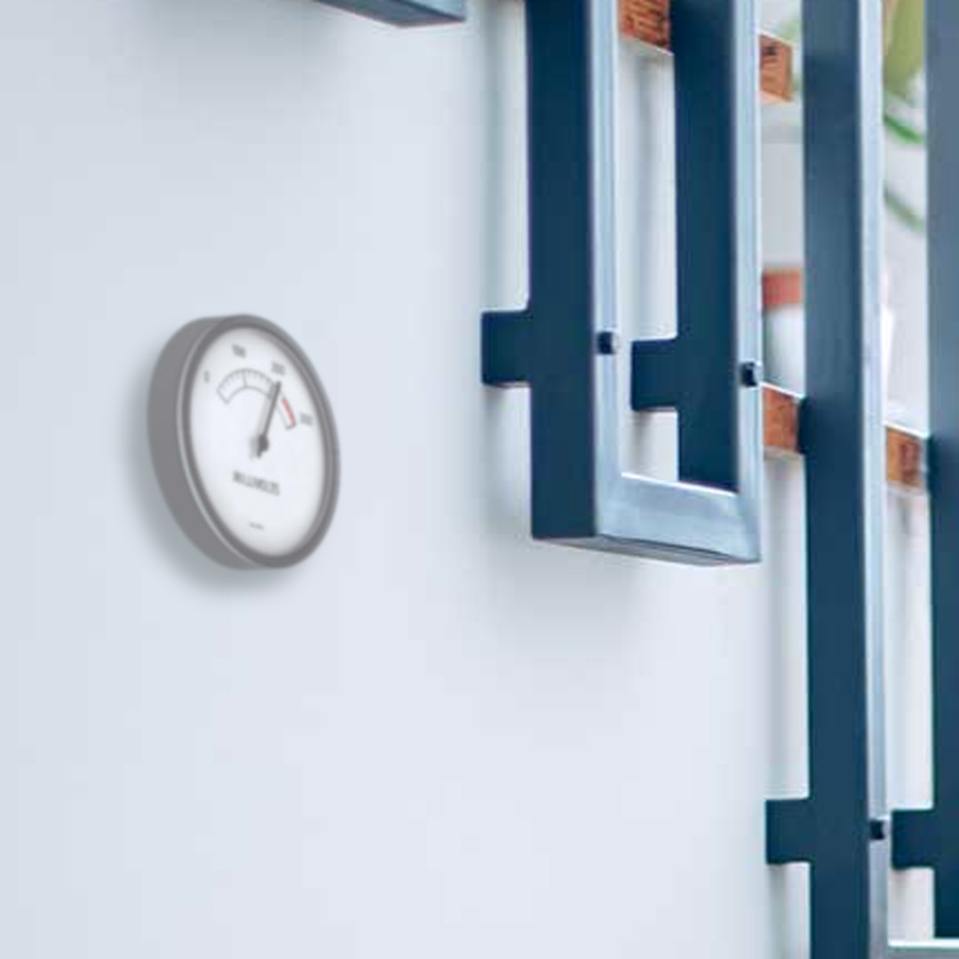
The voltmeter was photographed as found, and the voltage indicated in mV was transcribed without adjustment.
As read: 200 mV
